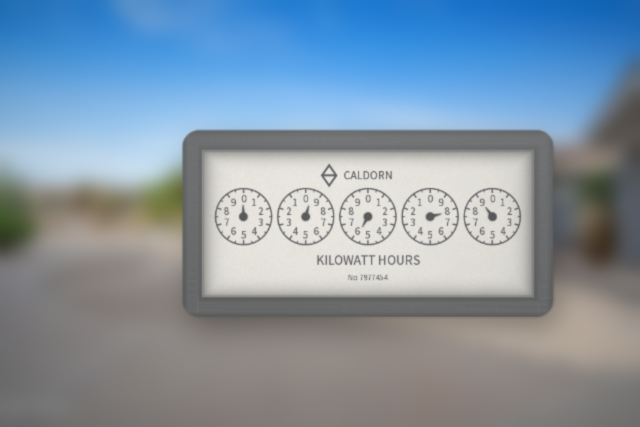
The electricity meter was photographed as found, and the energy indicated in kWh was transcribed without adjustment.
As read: 99579 kWh
